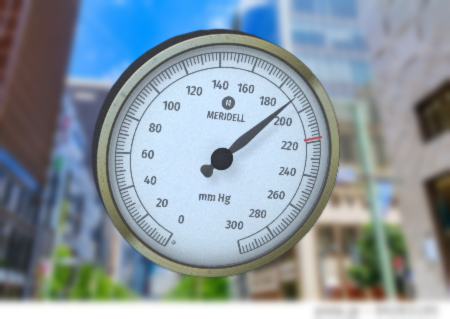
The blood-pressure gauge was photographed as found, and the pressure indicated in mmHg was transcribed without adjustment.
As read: 190 mmHg
